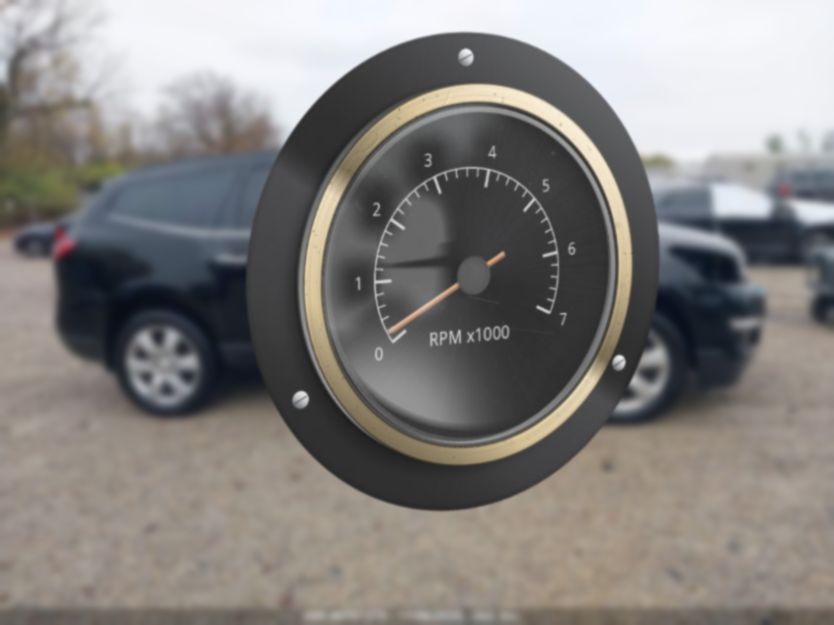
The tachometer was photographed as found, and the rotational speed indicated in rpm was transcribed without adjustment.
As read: 200 rpm
